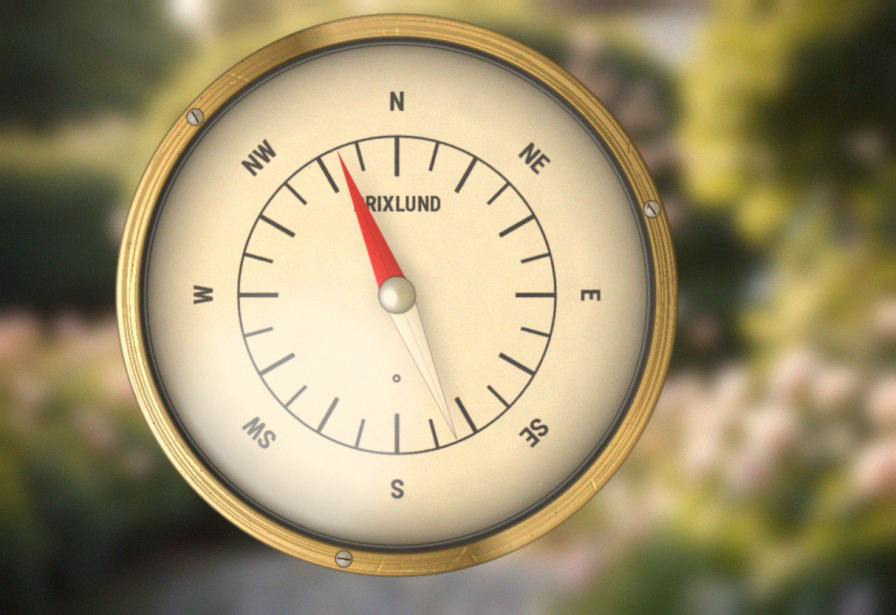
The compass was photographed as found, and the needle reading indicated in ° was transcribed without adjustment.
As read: 337.5 °
